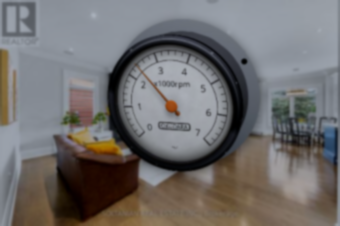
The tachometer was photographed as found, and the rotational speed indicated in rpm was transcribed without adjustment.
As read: 2400 rpm
